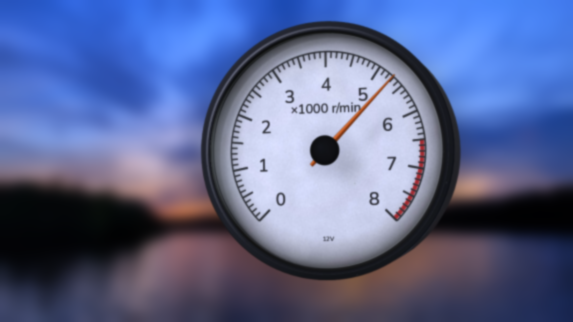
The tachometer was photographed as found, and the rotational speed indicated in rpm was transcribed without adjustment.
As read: 5300 rpm
